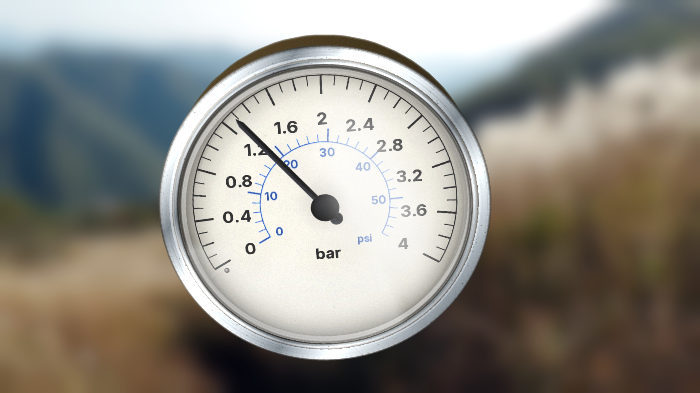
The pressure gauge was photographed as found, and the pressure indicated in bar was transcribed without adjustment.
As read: 1.3 bar
